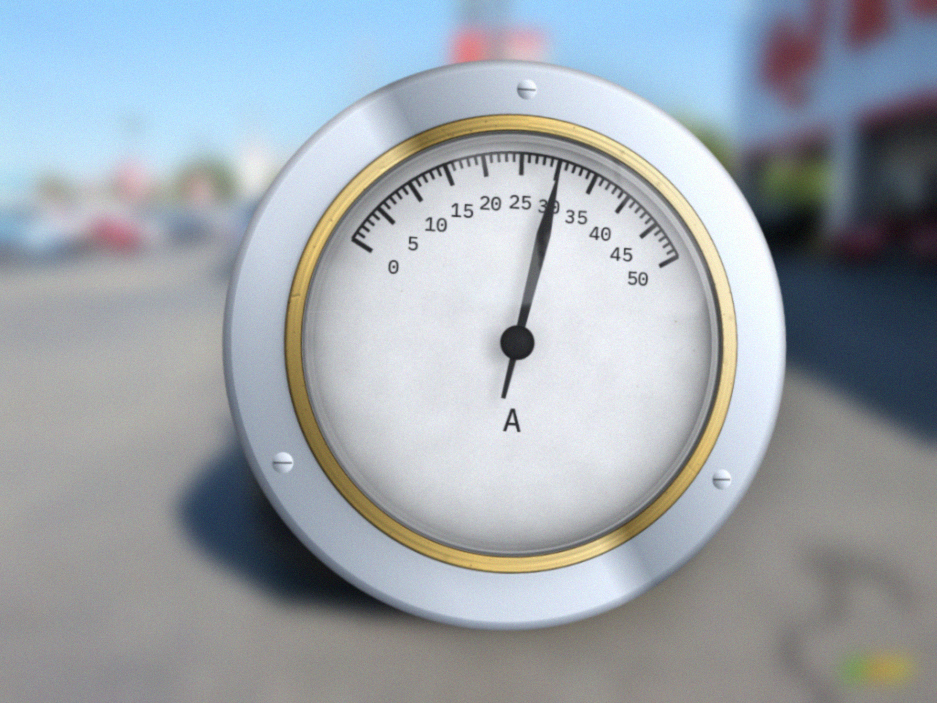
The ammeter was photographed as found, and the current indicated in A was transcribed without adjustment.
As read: 30 A
